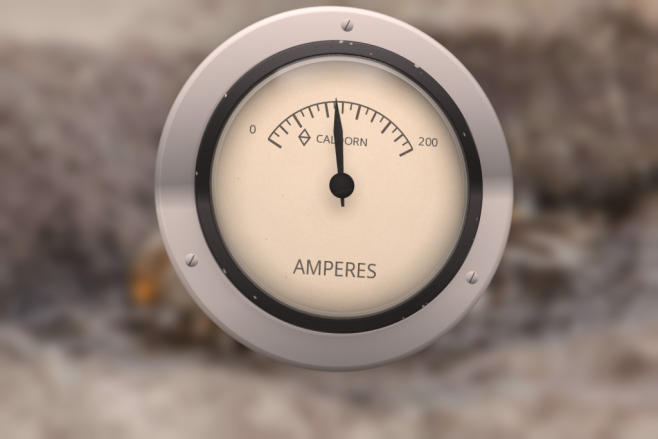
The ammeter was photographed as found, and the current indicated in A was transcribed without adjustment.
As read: 90 A
